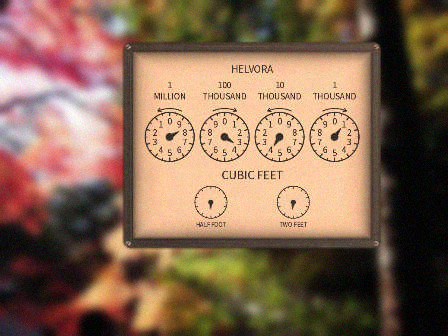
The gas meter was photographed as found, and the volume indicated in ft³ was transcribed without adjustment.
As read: 834100 ft³
